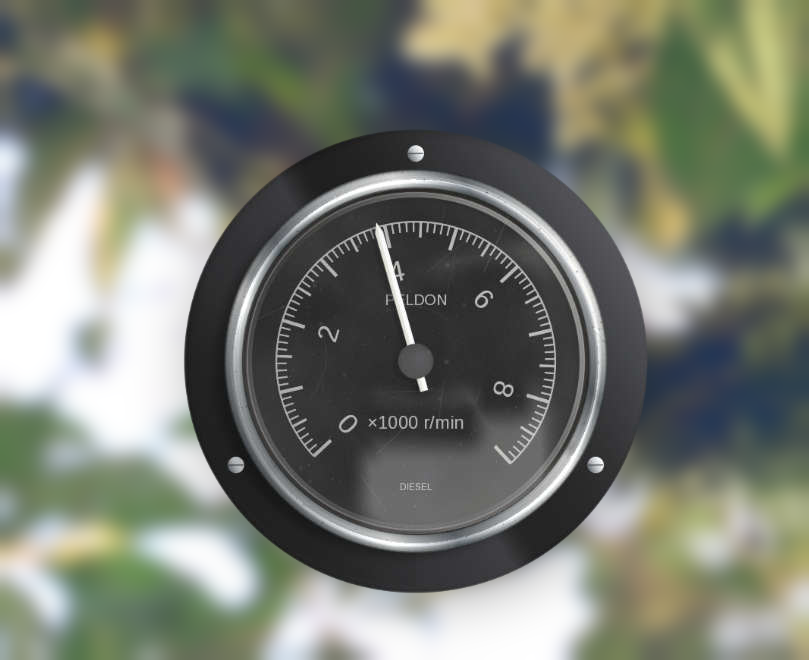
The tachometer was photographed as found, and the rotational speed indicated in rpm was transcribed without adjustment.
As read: 3900 rpm
